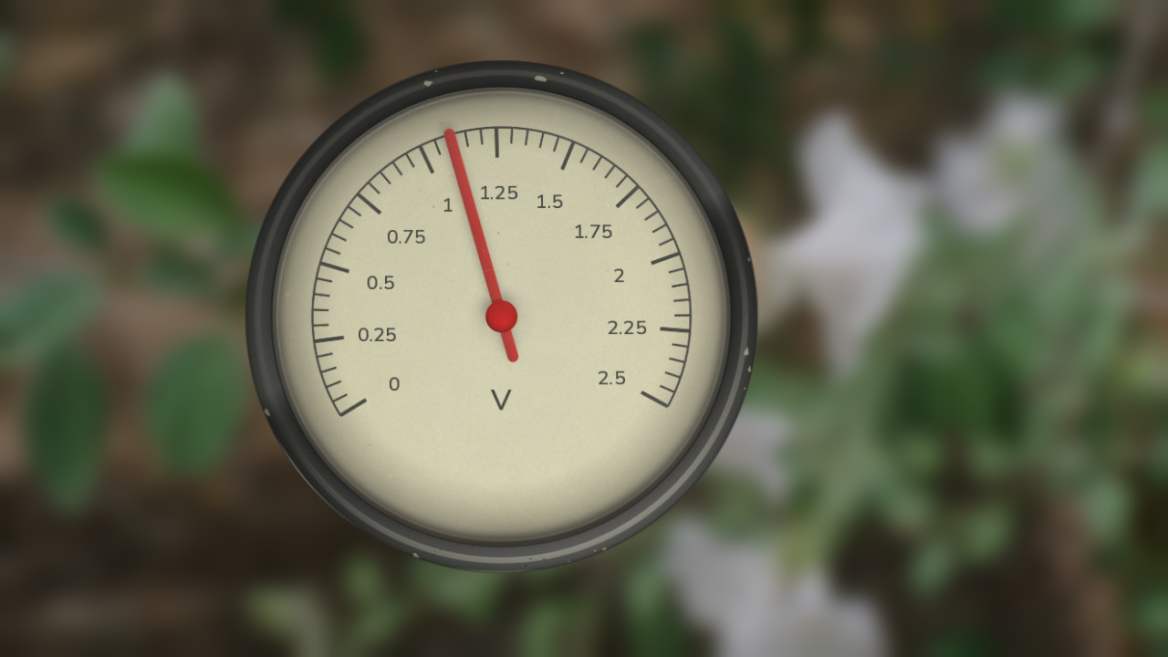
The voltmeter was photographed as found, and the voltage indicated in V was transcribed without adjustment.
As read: 1.1 V
